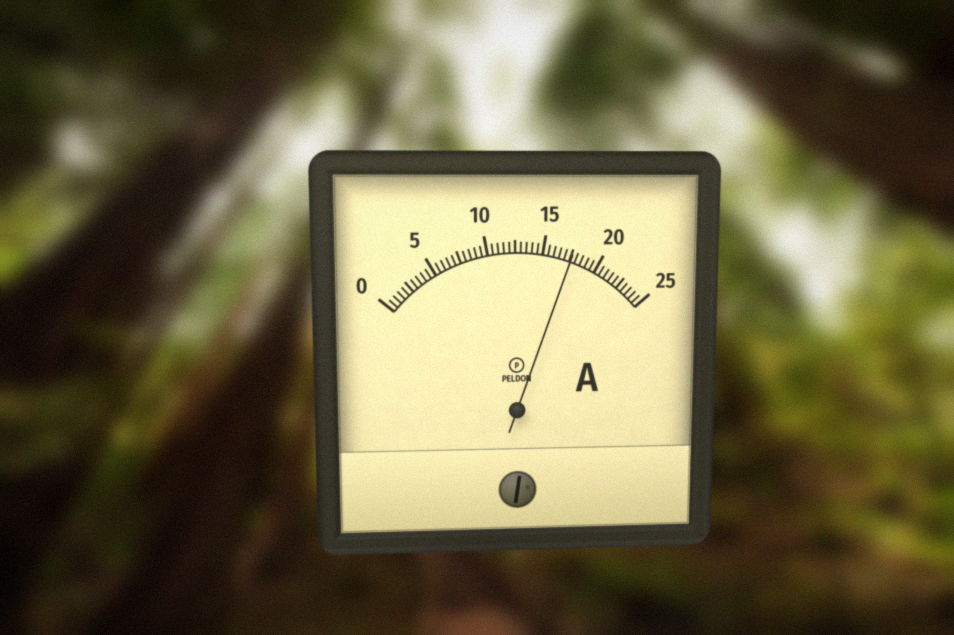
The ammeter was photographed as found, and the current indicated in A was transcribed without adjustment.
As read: 17.5 A
